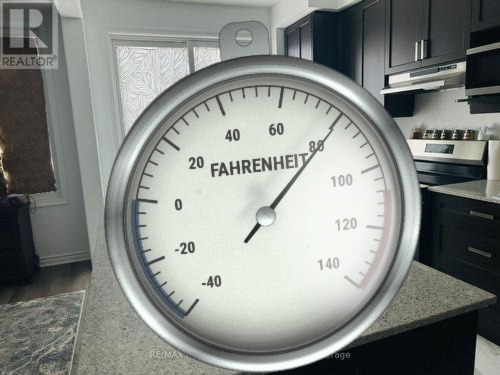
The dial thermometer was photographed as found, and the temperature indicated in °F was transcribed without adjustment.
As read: 80 °F
